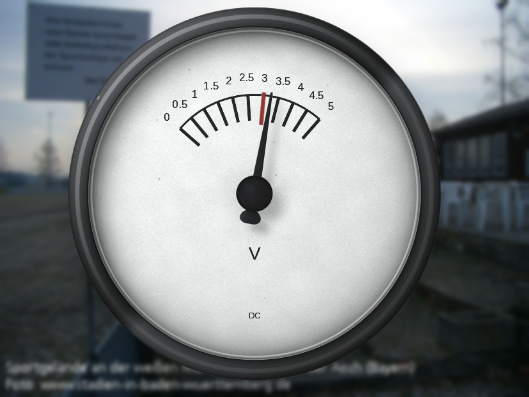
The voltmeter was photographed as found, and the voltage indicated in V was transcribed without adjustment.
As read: 3.25 V
